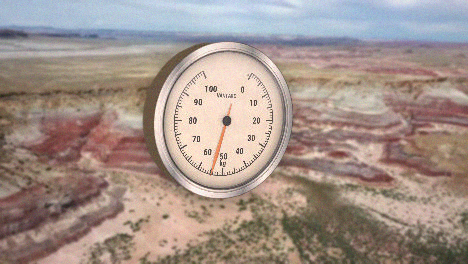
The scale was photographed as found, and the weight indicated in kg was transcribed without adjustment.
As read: 55 kg
